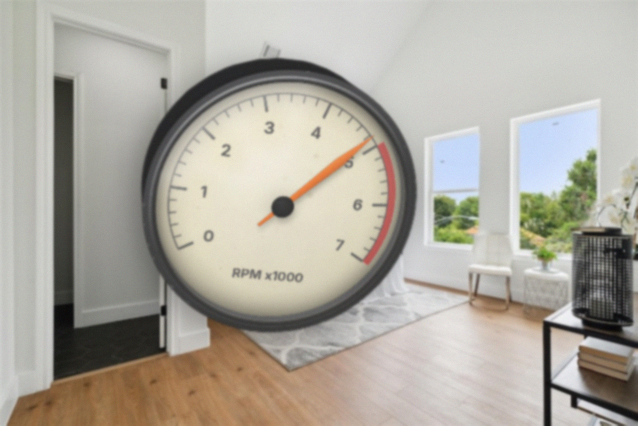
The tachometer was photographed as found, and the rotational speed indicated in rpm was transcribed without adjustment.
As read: 4800 rpm
